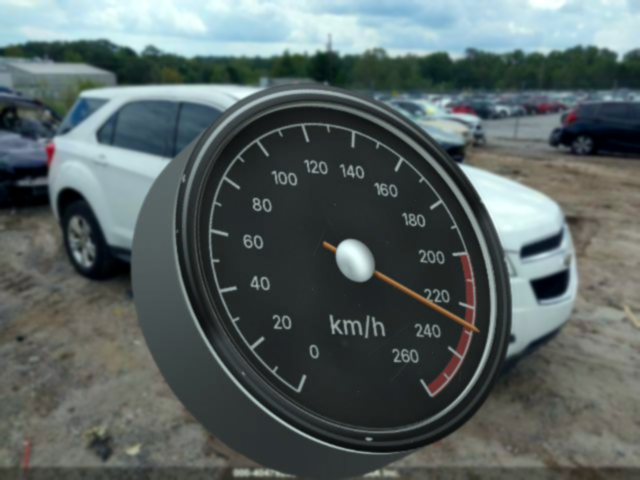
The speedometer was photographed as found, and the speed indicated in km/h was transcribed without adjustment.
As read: 230 km/h
